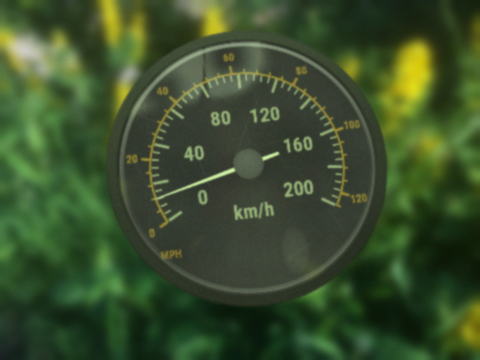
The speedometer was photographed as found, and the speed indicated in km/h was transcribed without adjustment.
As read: 12 km/h
